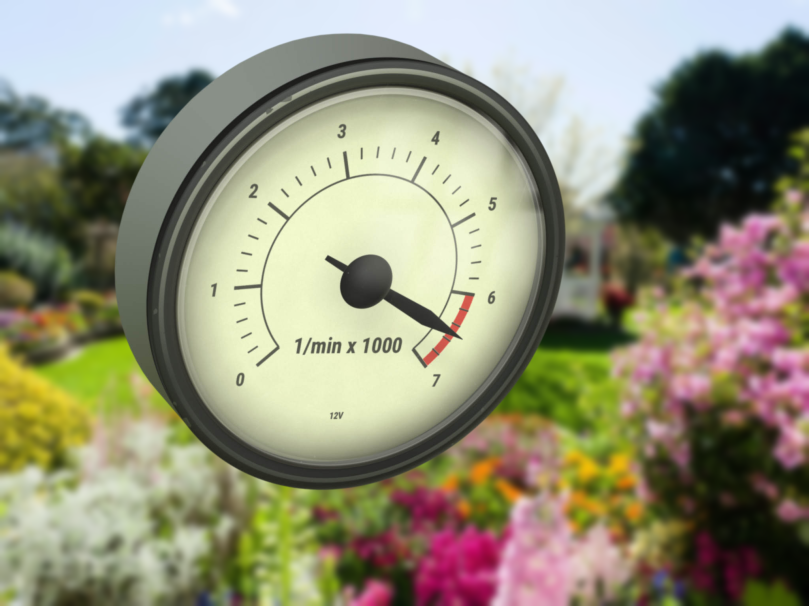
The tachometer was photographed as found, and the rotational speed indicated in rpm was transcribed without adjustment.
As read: 6500 rpm
